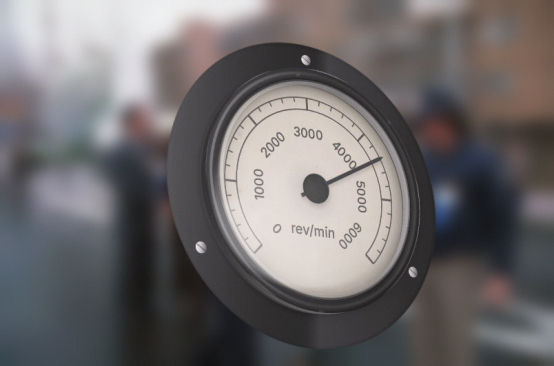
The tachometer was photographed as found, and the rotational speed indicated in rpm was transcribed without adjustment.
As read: 4400 rpm
